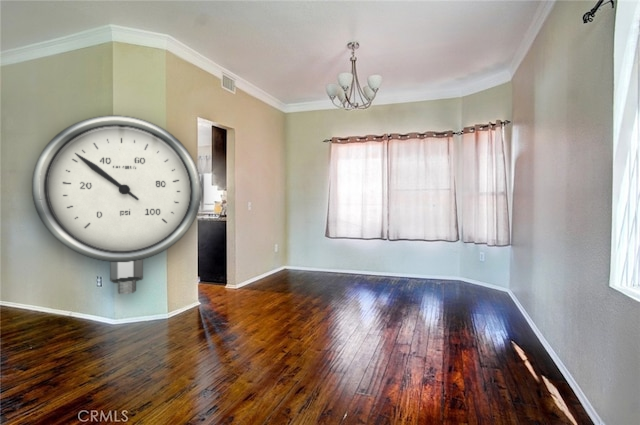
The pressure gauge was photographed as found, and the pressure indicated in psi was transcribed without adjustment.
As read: 32.5 psi
